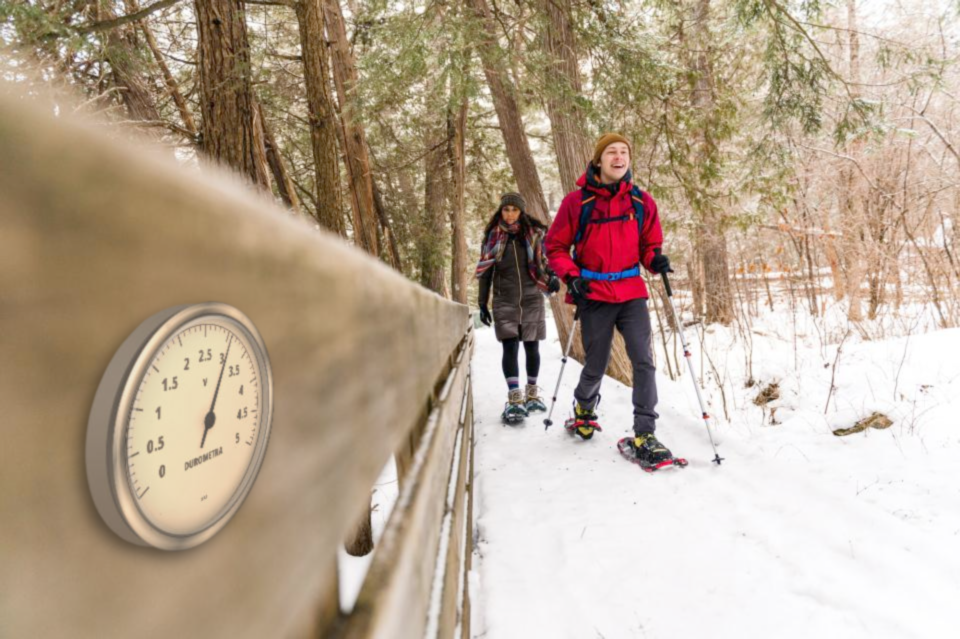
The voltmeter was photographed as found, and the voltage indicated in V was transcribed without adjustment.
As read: 3 V
